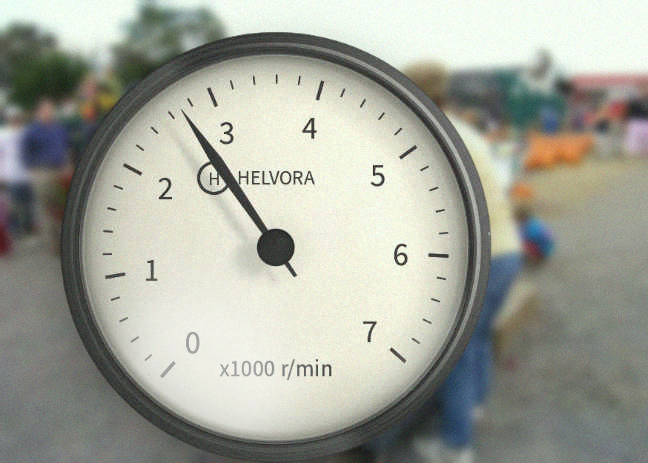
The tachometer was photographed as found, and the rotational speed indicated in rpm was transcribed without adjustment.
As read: 2700 rpm
